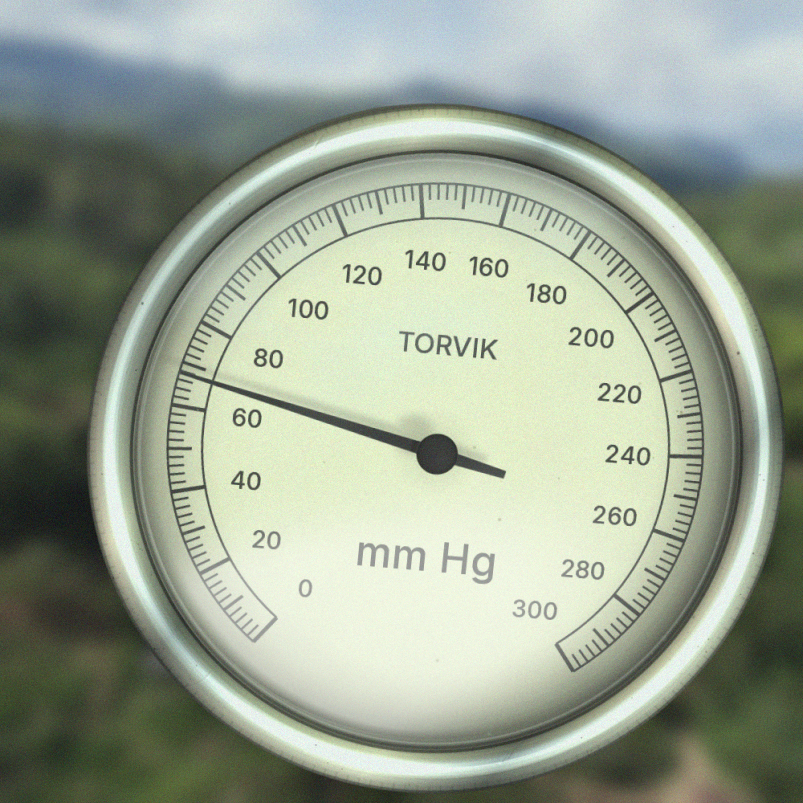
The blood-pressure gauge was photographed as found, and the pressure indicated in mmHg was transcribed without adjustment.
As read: 68 mmHg
